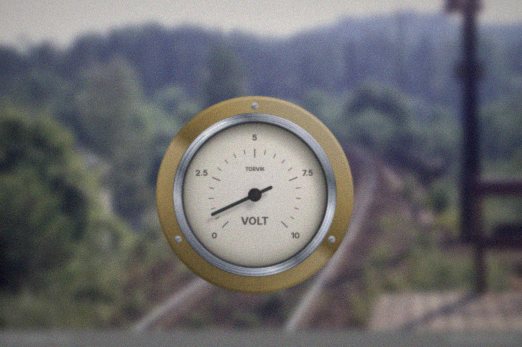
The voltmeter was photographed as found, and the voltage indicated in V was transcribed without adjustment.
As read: 0.75 V
